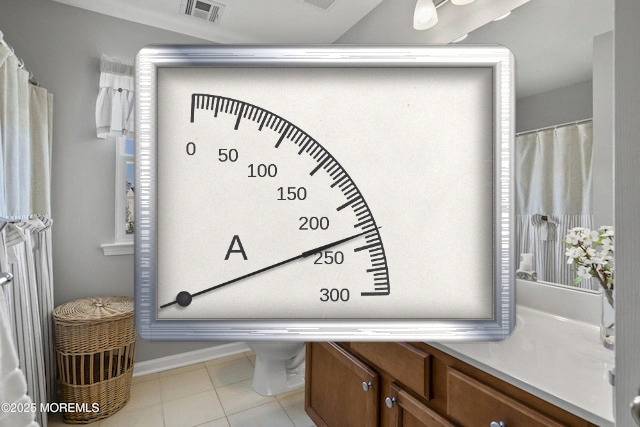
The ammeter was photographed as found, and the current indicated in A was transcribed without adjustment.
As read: 235 A
